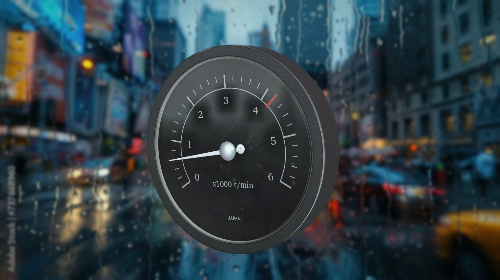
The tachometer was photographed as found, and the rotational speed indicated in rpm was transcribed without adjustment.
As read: 600 rpm
